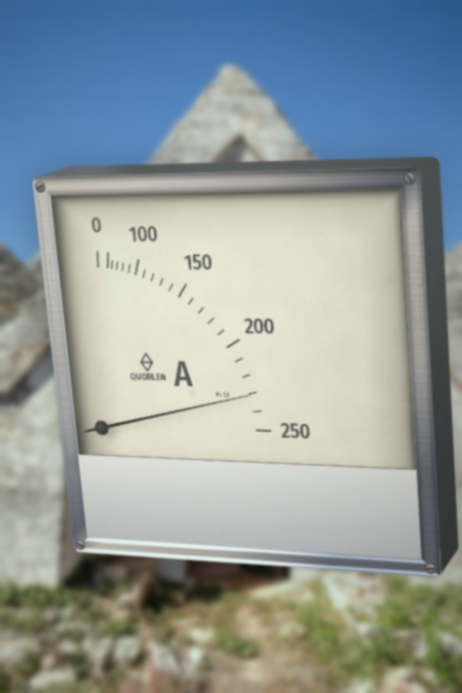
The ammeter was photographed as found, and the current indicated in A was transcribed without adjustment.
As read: 230 A
